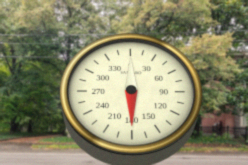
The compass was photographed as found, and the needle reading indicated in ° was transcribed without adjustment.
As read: 180 °
